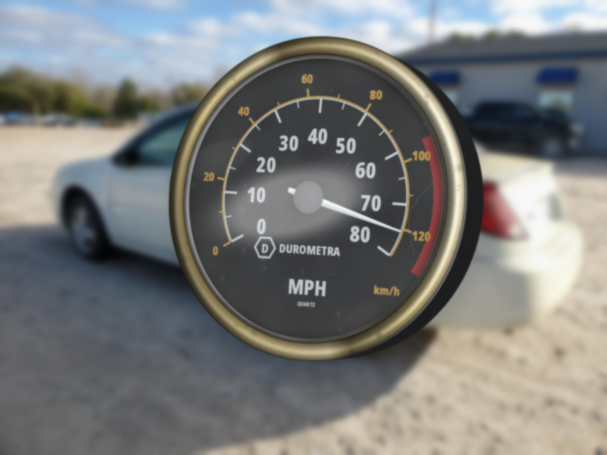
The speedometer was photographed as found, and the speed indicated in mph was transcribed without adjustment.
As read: 75 mph
